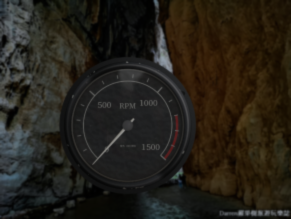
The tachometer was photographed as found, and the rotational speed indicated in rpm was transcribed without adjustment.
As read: 0 rpm
